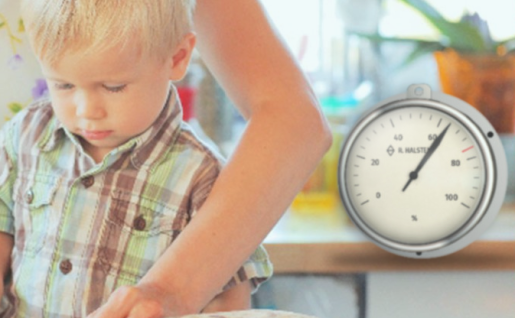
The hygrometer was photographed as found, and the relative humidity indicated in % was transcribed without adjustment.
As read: 64 %
